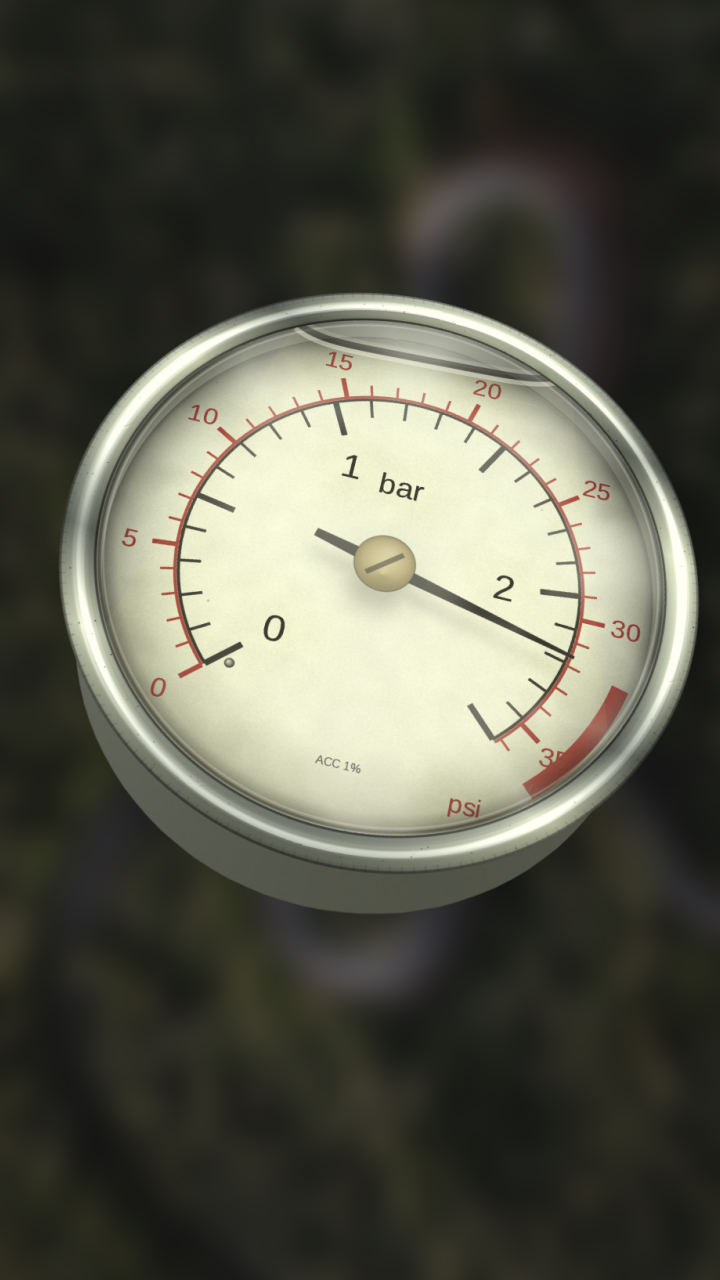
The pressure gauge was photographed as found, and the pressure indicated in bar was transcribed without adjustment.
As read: 2.2 bar
